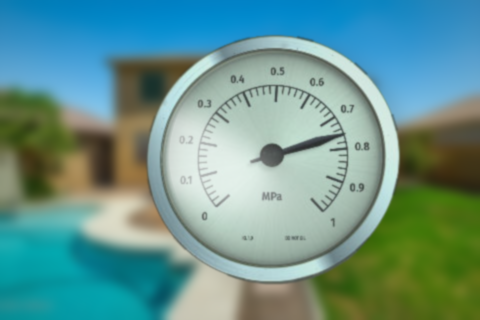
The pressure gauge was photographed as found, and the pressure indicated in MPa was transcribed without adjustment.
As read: 0.76 MPa
